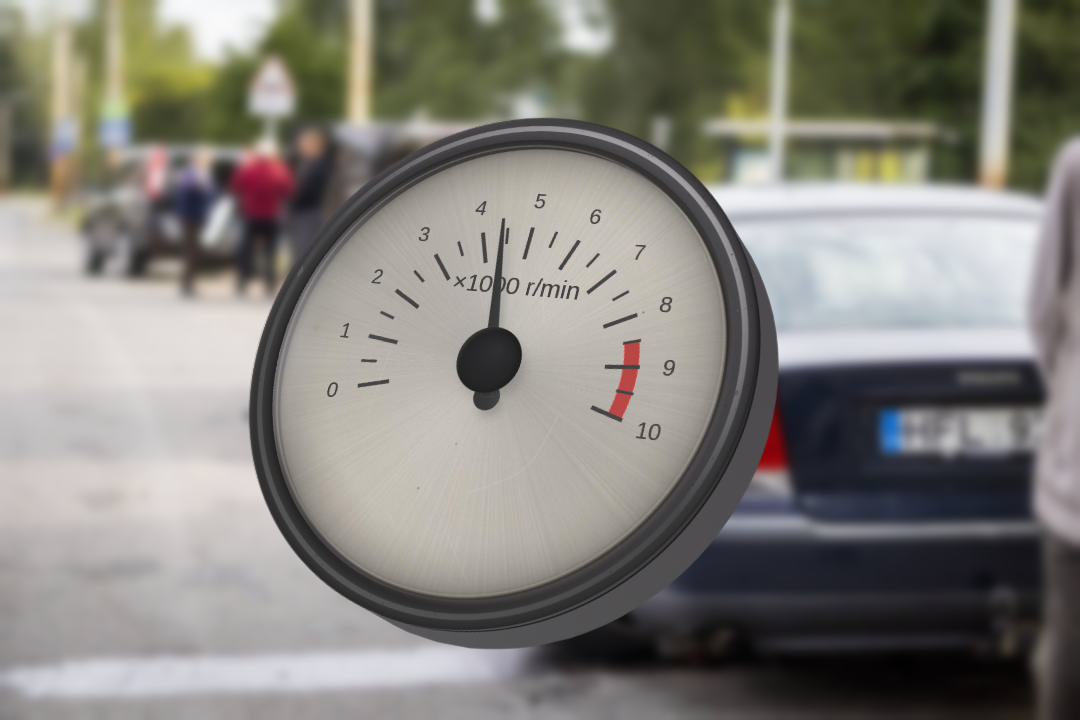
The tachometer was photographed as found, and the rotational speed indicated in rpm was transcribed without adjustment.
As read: 4500 rpm
